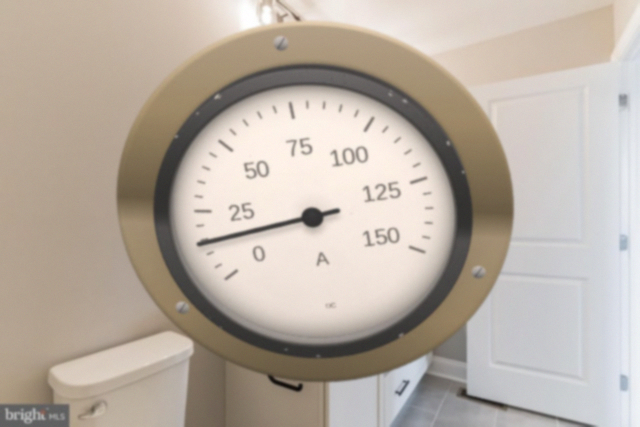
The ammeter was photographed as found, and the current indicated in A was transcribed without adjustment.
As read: 15 A
